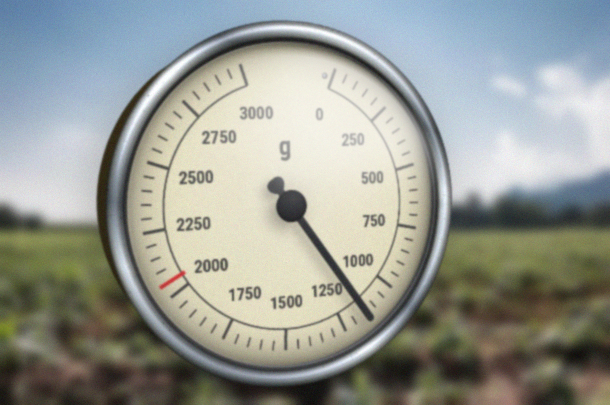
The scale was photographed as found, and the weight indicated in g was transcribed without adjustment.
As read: 1150 g
